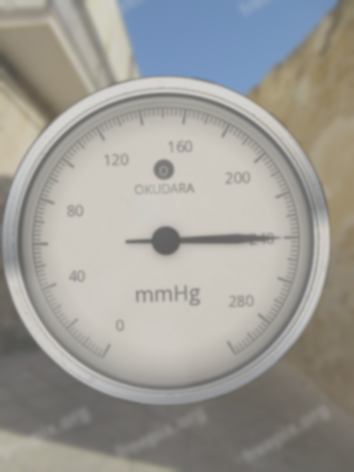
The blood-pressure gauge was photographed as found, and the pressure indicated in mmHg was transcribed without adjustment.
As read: 240 mmHg
